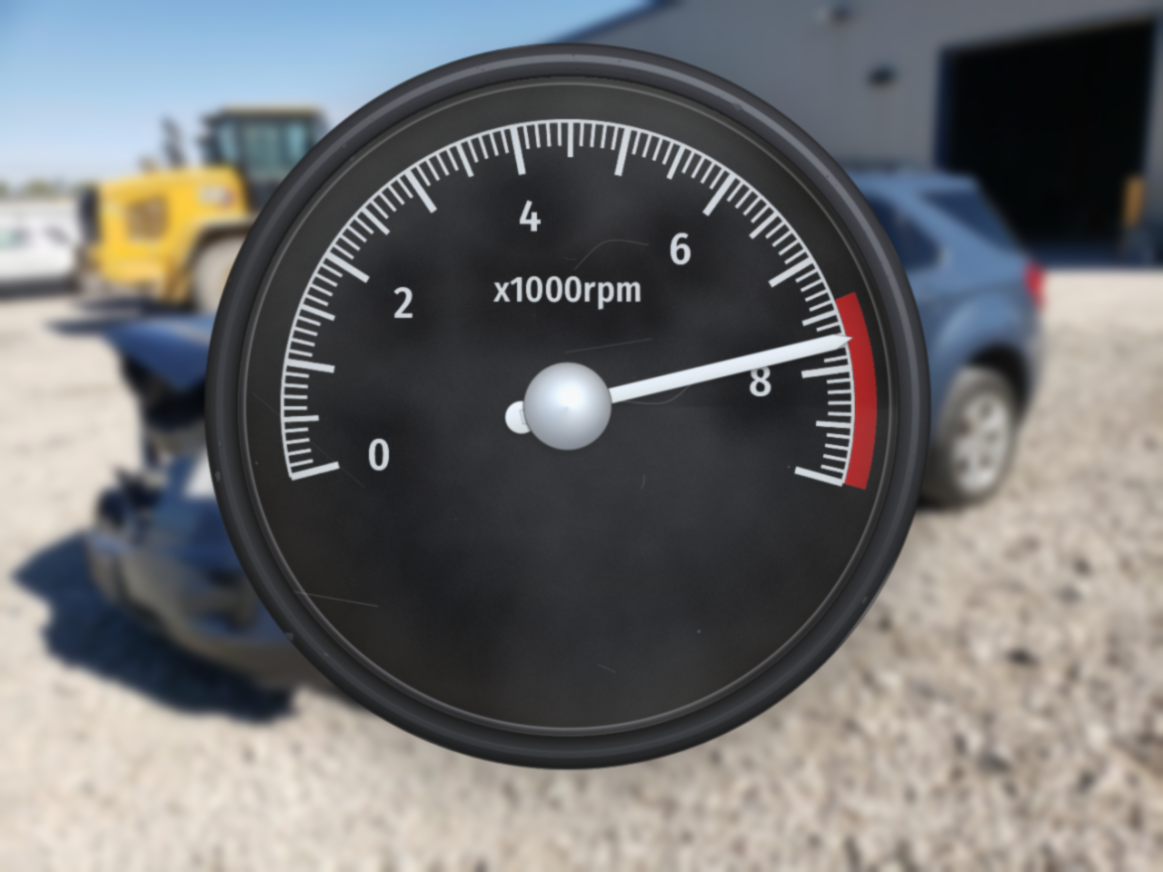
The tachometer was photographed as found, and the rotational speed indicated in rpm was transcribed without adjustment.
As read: 7750 rpm
